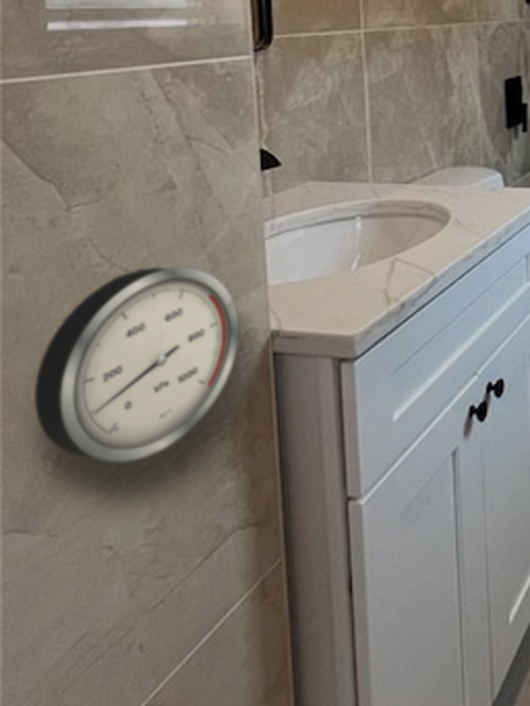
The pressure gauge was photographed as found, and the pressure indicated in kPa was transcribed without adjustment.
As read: 100 kPa
